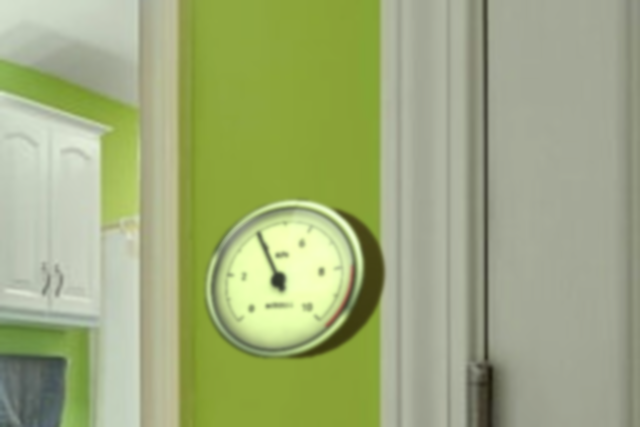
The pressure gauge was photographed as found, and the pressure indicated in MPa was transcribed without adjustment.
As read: 4 MPa
